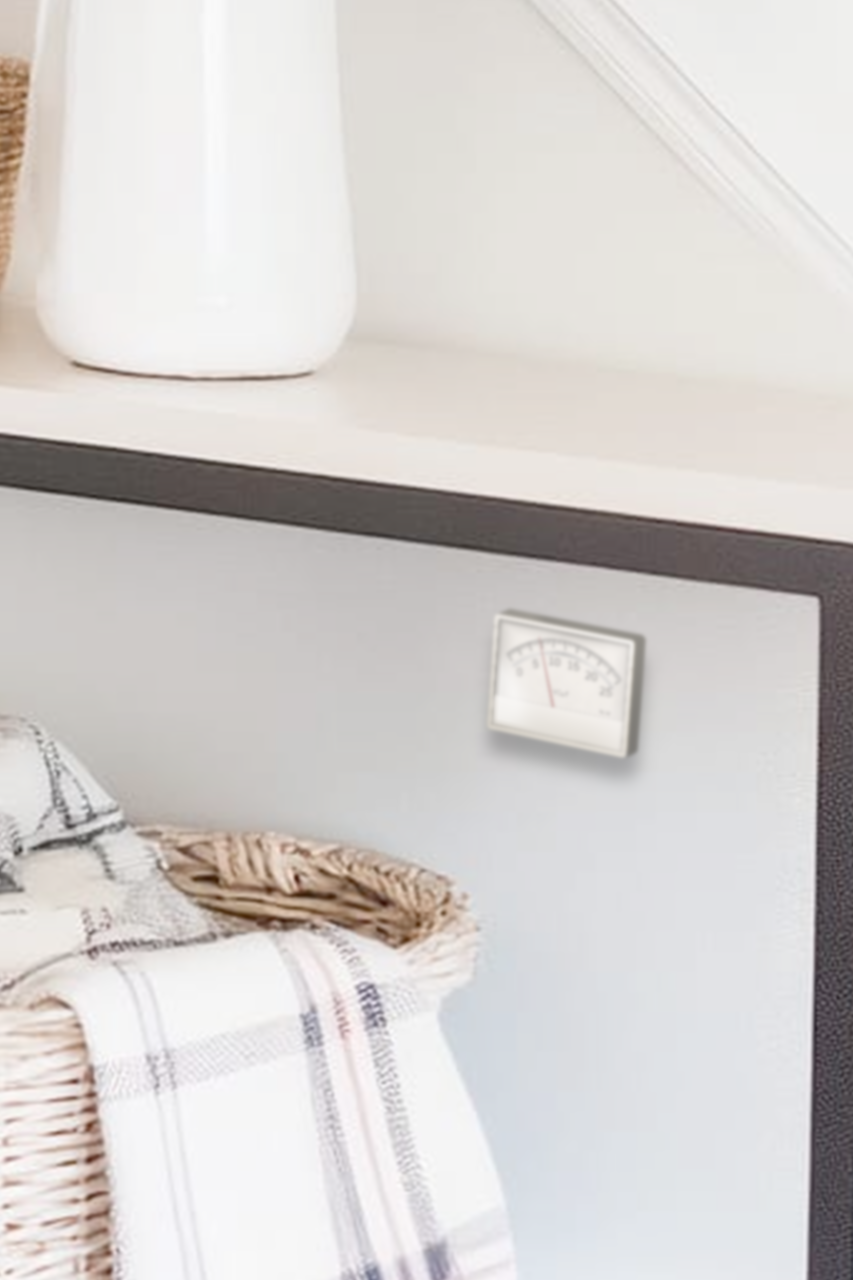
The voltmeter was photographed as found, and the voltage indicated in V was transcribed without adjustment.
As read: 7.5 V
